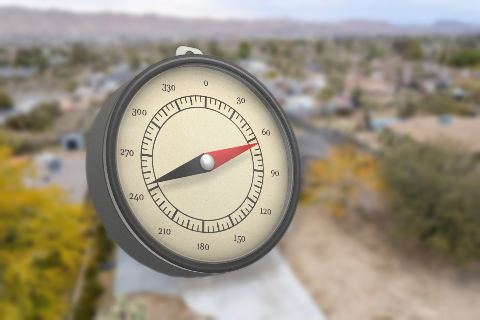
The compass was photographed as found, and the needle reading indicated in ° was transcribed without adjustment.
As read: 65 °
